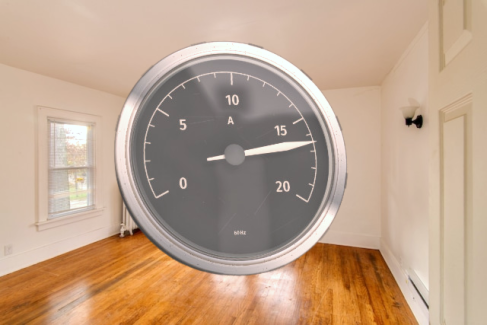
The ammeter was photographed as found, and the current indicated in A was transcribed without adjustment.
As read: 16.5 A
